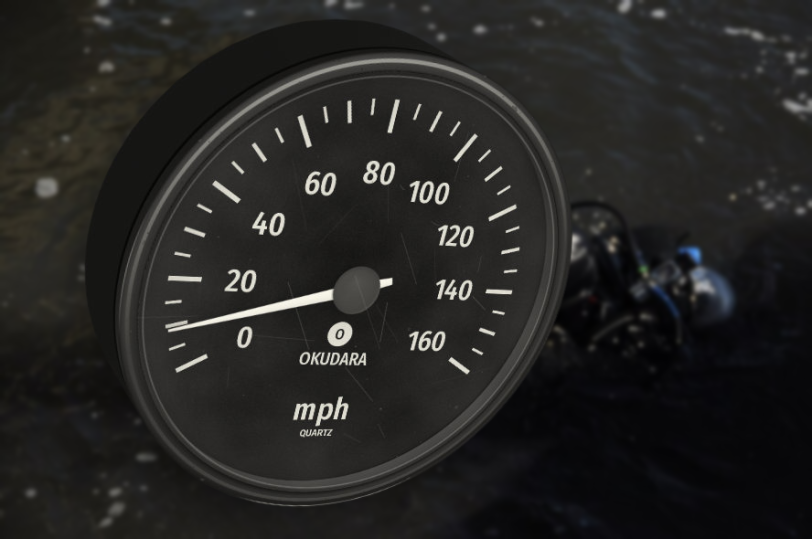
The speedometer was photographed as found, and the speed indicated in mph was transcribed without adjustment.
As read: 10 mph
